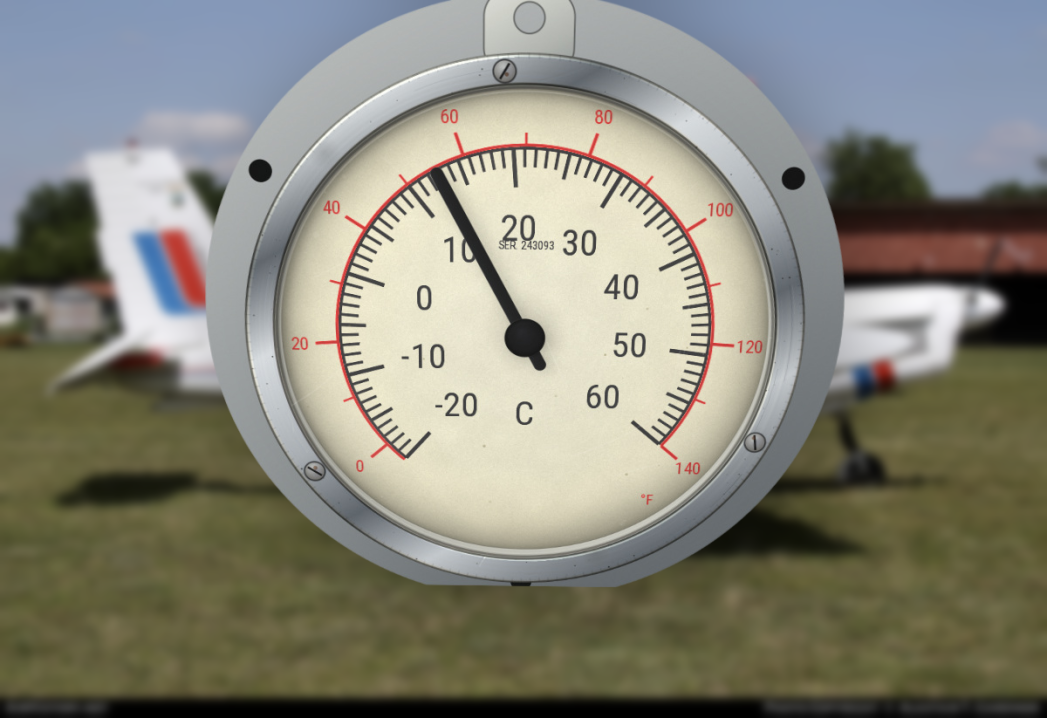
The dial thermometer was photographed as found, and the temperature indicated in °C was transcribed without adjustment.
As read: 13 °C
